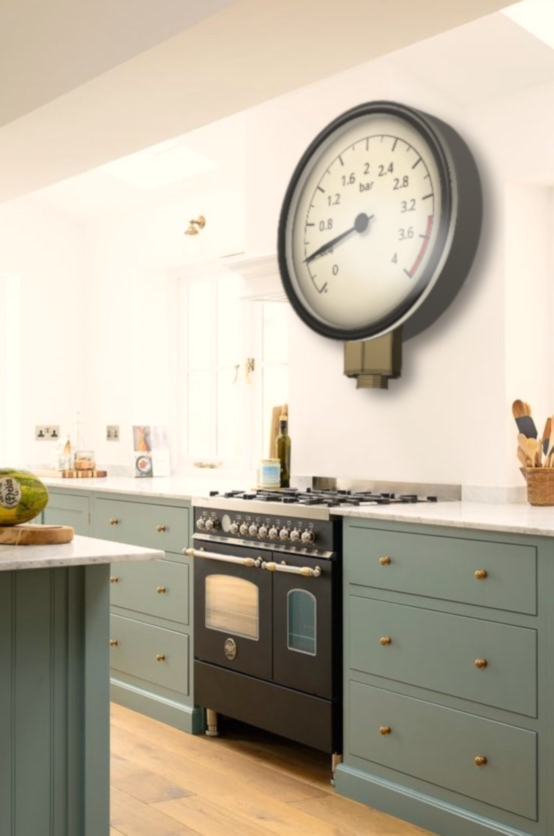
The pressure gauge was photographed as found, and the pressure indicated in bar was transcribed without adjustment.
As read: 0.4 bar
